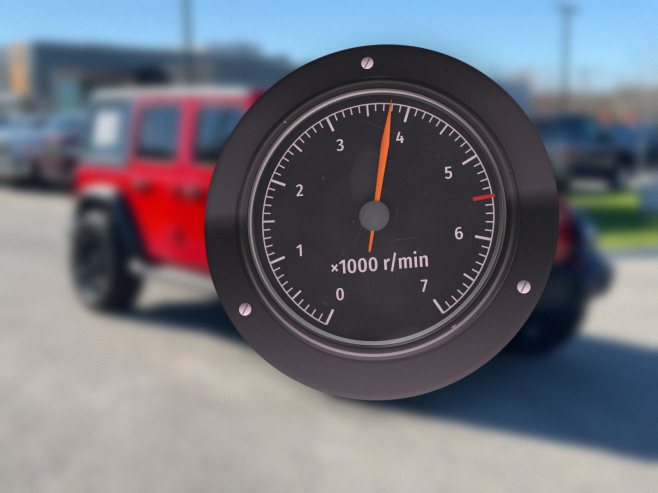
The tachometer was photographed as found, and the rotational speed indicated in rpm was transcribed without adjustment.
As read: 3800 rpm
